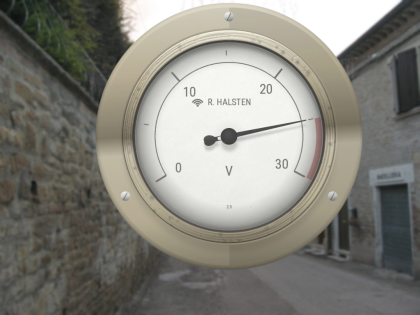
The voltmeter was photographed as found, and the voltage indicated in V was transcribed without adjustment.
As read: 25 V
